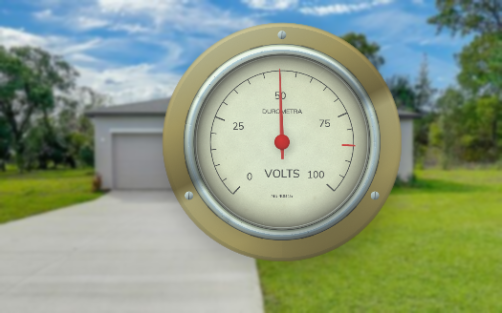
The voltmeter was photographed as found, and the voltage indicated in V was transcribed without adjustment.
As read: 50 V
